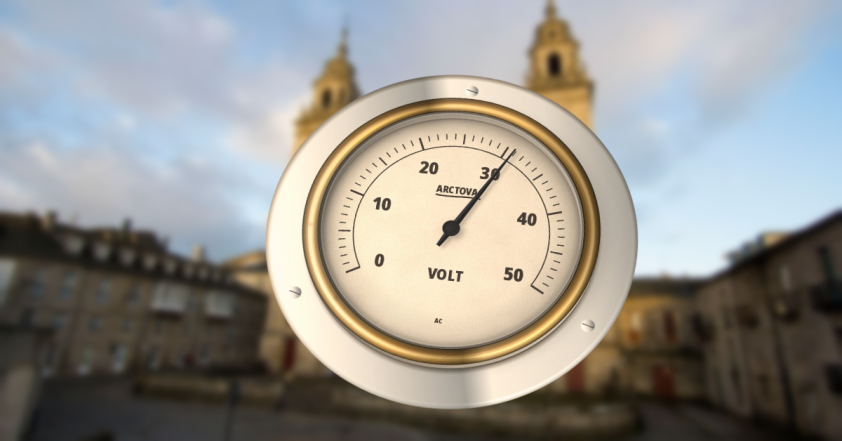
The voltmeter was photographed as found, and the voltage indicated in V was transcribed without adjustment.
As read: 31 V
